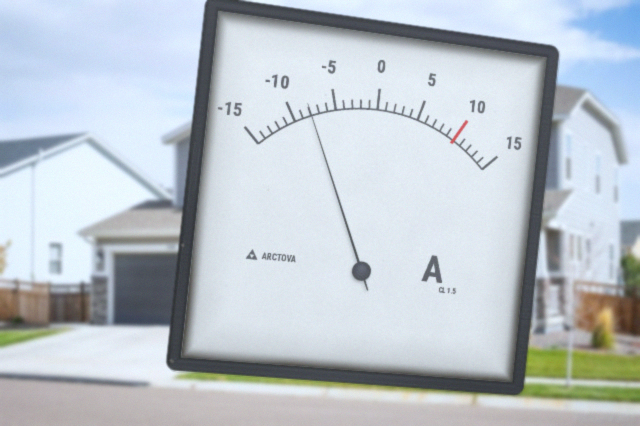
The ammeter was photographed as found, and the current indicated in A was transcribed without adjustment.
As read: -8 A
